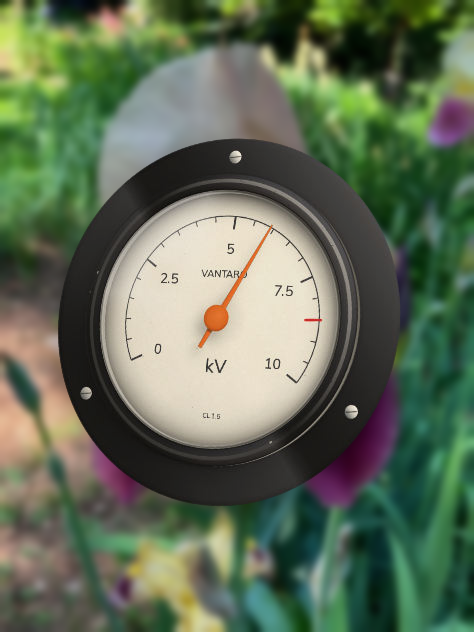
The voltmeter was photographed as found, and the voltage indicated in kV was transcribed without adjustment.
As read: 6 kV
